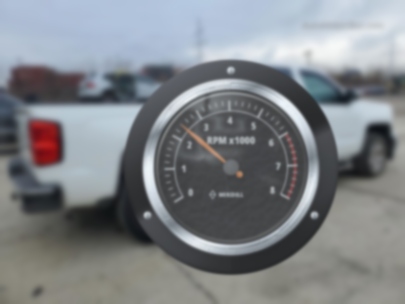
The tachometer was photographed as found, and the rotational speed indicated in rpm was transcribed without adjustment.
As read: 2400 rpm
